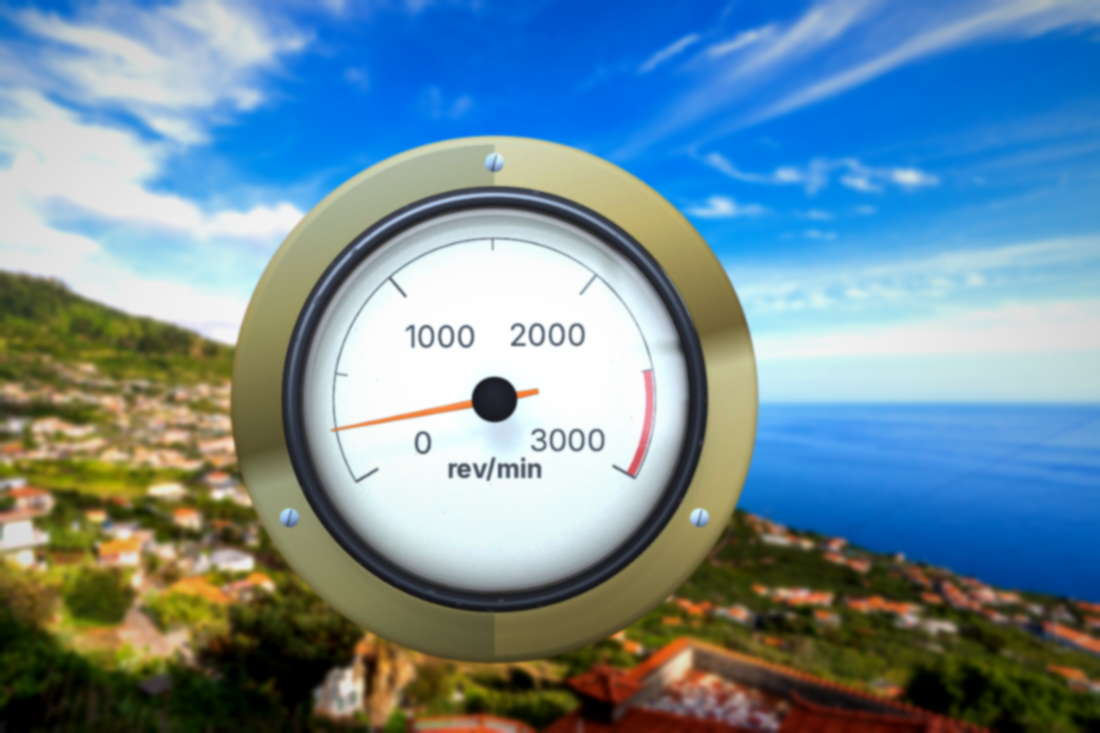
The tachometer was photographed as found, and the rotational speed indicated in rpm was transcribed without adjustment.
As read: 250 rpm
